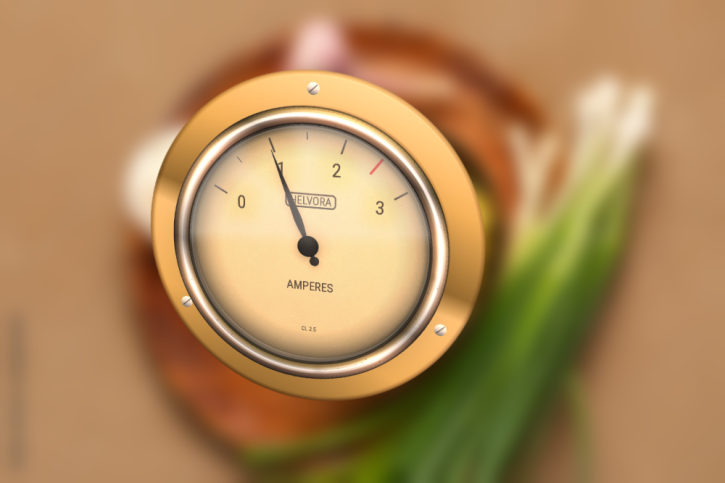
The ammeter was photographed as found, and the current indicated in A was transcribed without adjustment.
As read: 1 A
